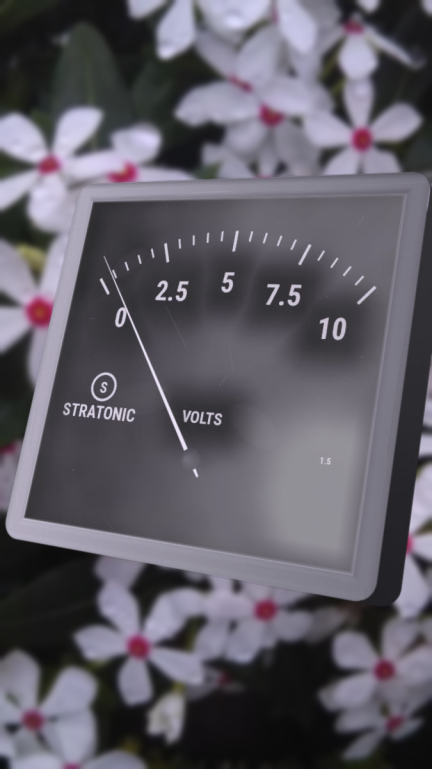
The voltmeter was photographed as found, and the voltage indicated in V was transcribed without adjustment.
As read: 0.5 V
